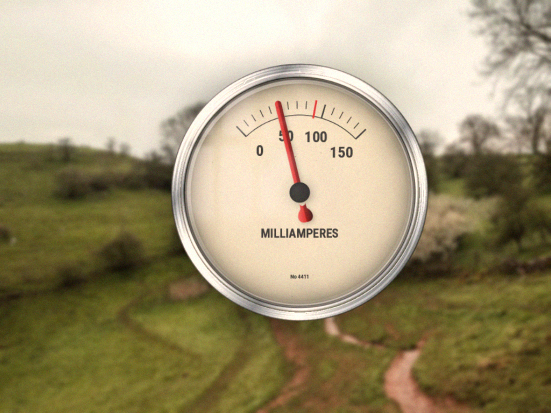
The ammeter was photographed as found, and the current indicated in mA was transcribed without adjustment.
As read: 50 mA
